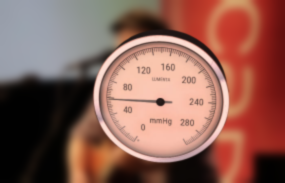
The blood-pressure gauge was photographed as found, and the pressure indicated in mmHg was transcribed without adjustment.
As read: 60 mmHg
